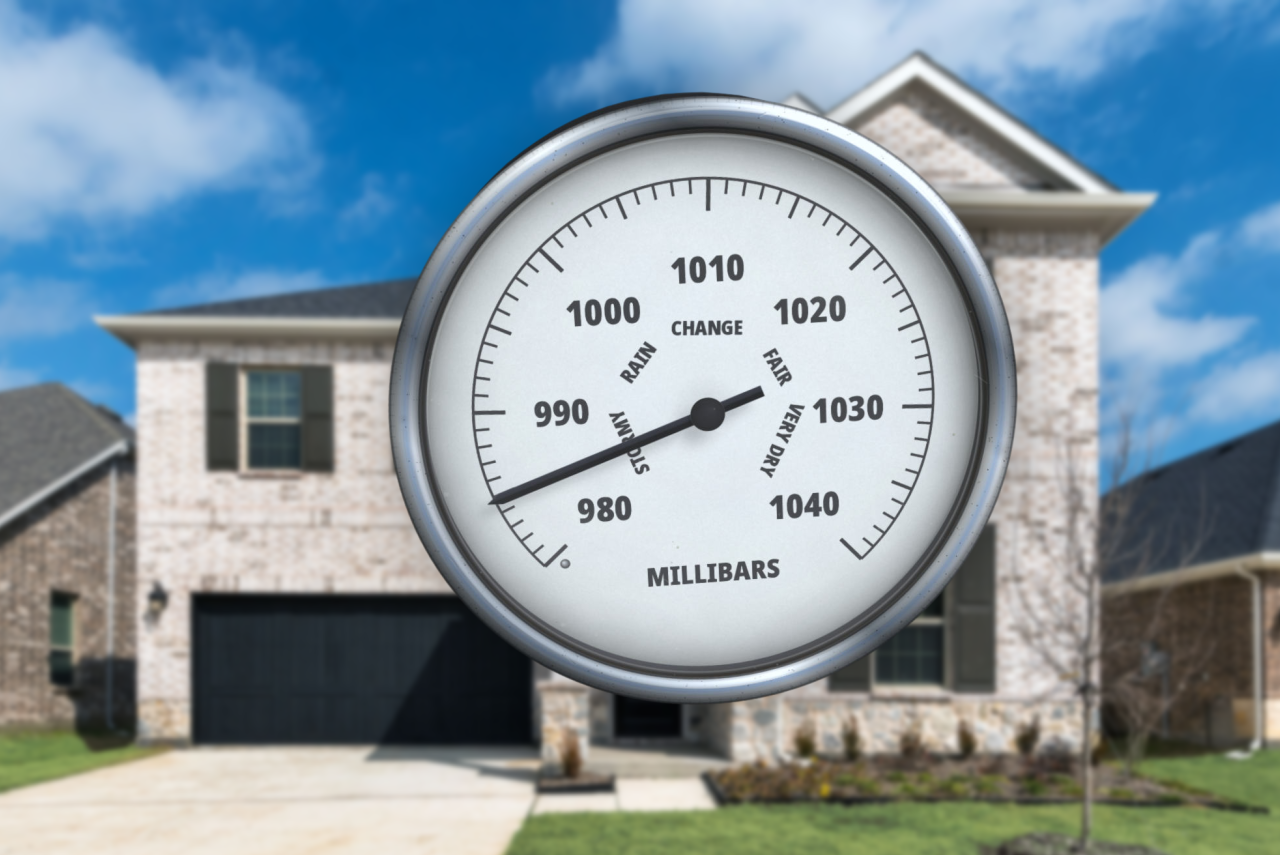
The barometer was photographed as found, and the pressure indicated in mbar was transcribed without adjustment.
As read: 985 mbar
